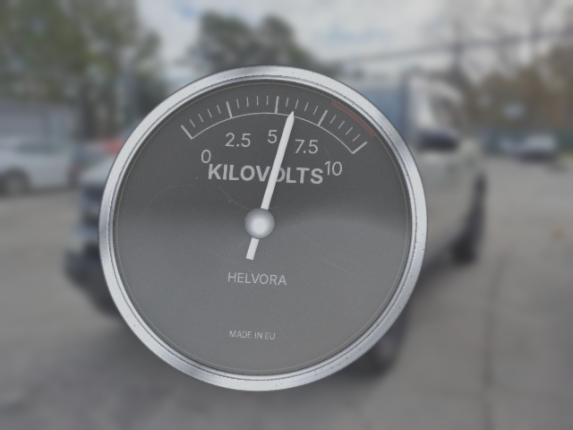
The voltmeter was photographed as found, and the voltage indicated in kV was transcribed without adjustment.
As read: 6 kV
